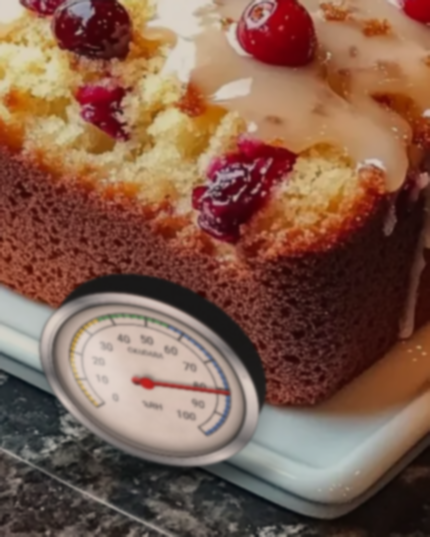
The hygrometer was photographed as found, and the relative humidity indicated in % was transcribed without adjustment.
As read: 80 %
